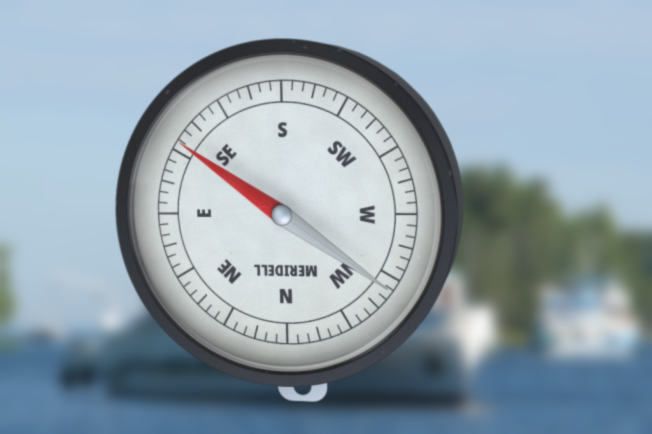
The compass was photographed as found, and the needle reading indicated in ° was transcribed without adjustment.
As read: 125 °
